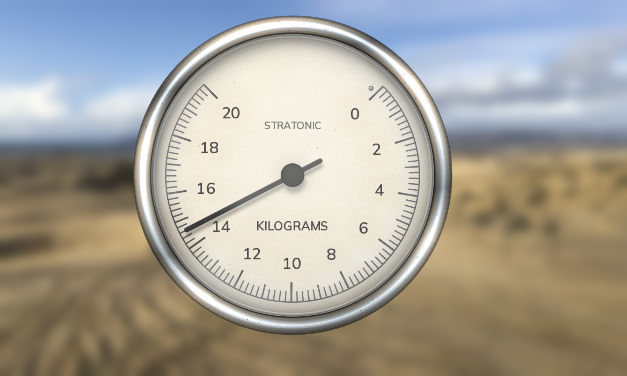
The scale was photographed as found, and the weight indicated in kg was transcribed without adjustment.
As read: 14.6 kg
